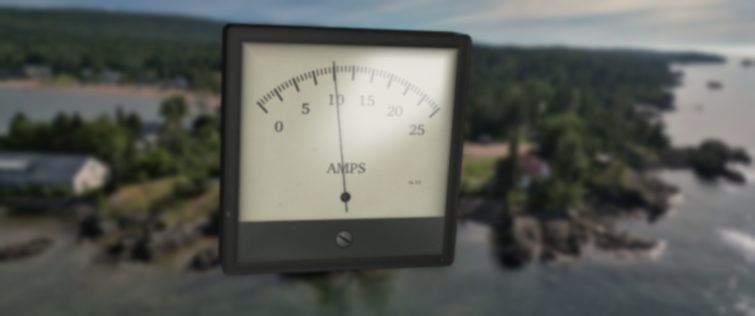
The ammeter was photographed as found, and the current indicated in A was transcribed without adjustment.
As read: 10 A
